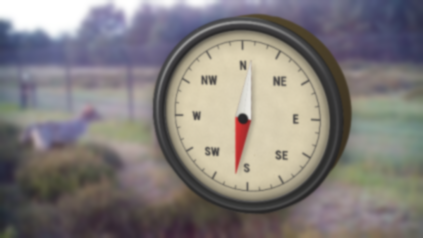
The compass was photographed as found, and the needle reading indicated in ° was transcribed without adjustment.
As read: 190 °
